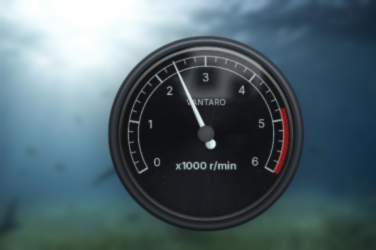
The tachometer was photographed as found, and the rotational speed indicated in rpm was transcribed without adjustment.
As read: 2400 rpm
